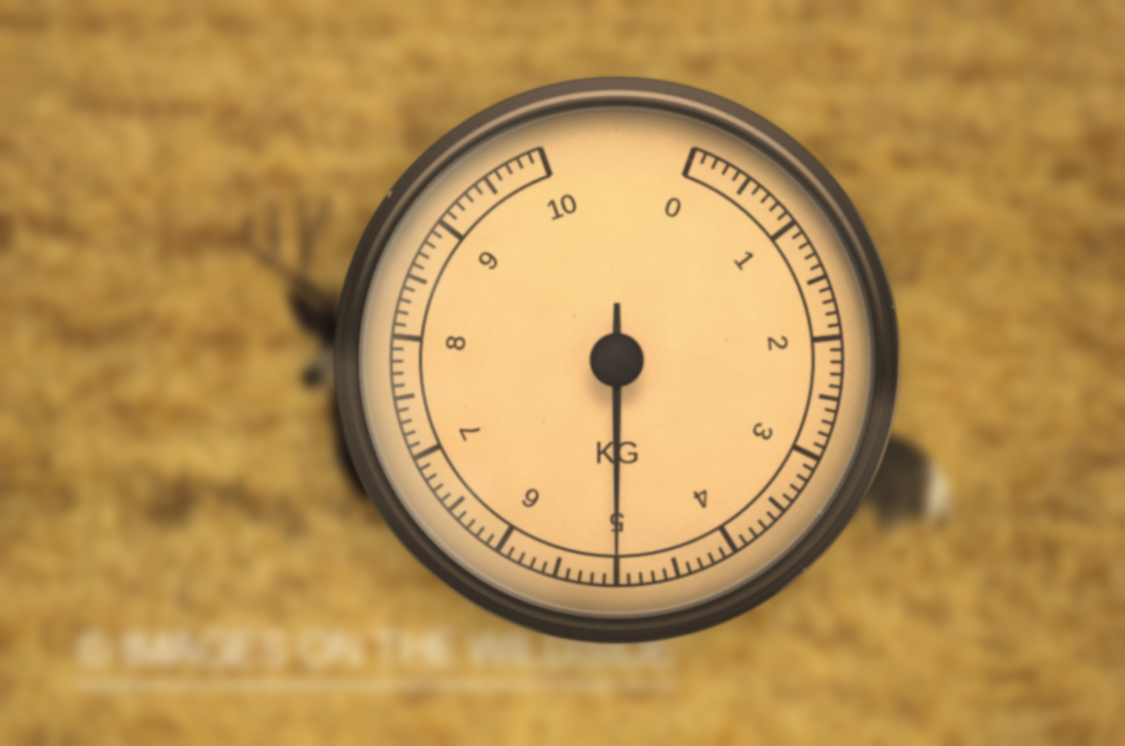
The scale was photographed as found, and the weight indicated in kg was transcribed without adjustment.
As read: 5 kg
